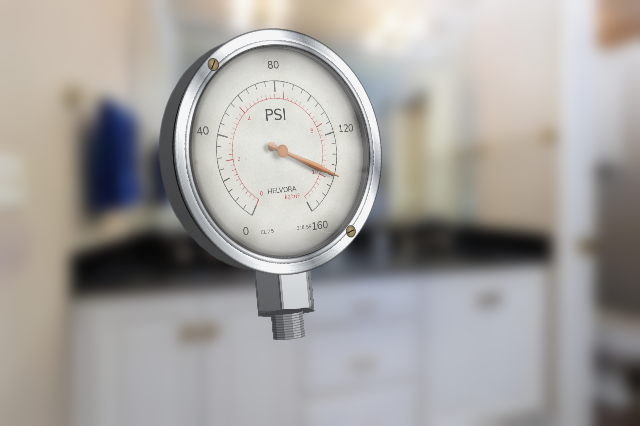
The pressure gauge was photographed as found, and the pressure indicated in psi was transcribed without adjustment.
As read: 140 psi
